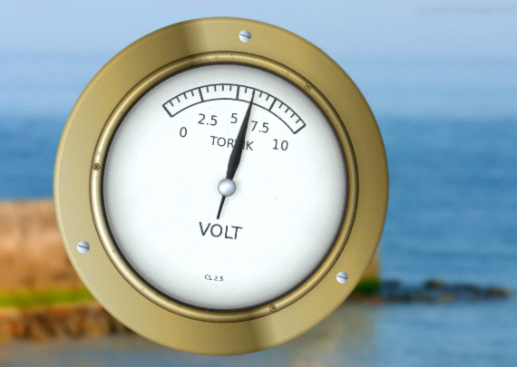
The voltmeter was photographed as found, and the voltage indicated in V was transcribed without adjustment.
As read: 6 V
